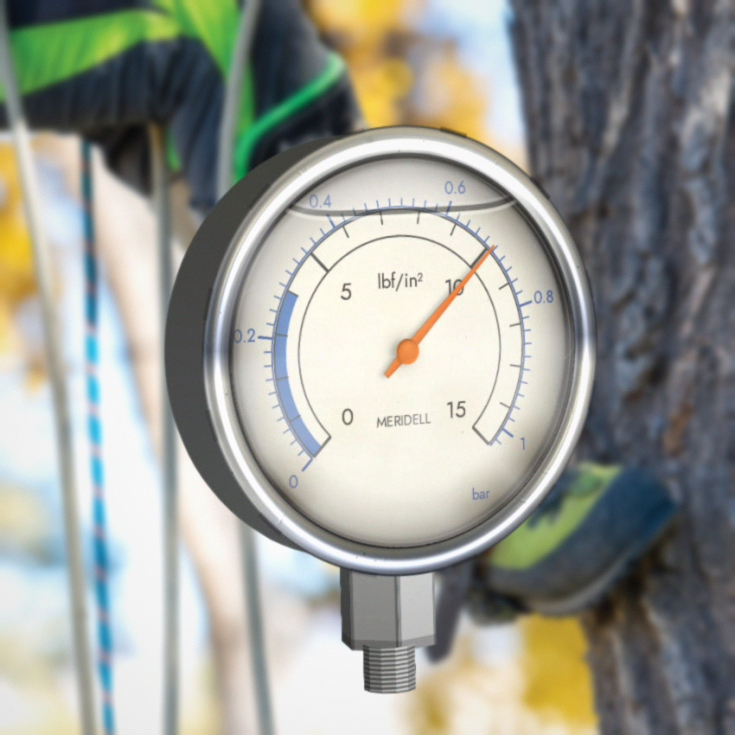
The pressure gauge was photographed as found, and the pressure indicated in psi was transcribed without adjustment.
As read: 10 psi
